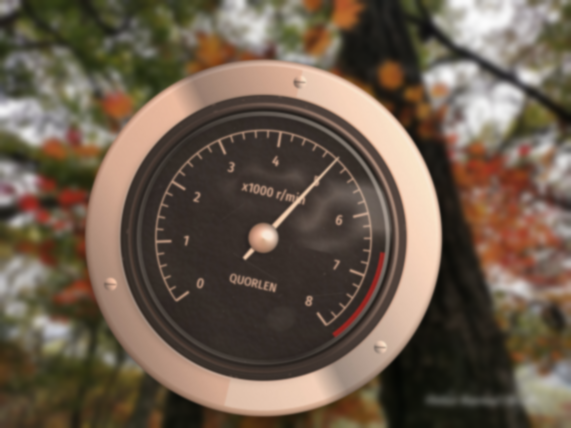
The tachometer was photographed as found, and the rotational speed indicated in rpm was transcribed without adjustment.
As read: 5000 rpm
